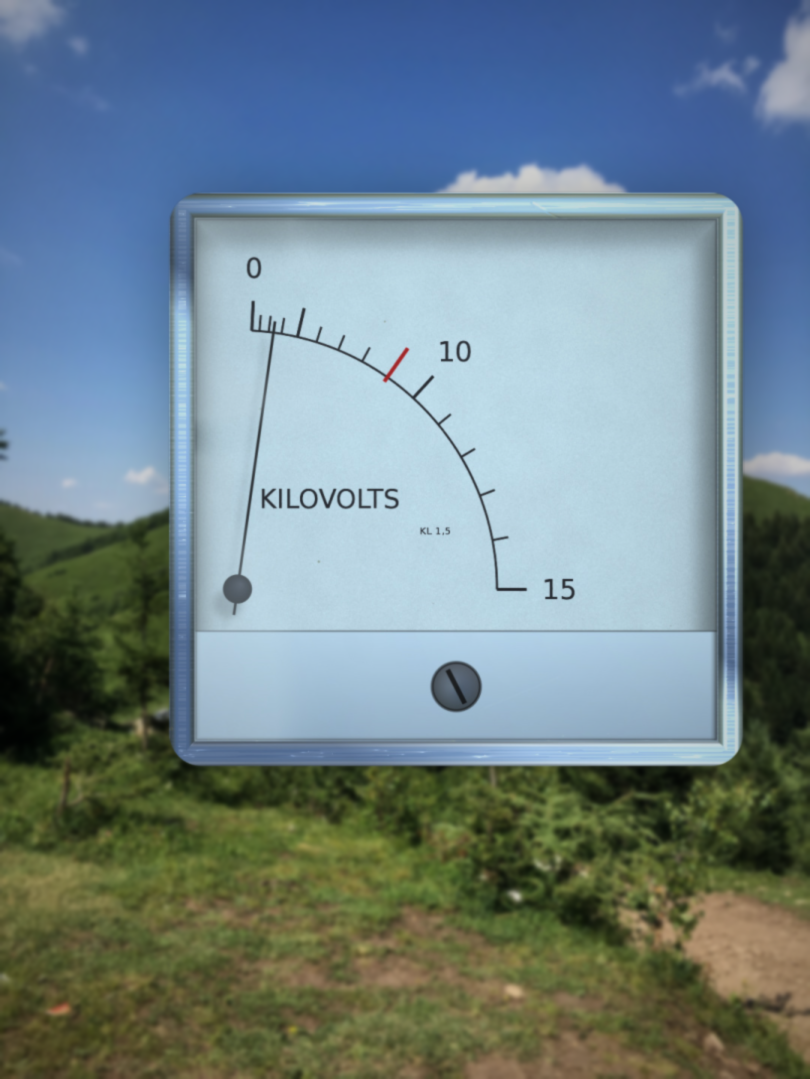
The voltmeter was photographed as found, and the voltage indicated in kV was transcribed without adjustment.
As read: 3.5 kV
